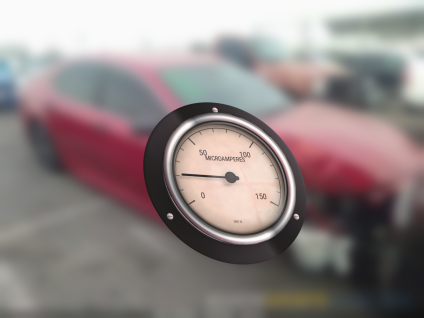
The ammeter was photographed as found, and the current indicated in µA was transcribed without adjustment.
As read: 20 µA
